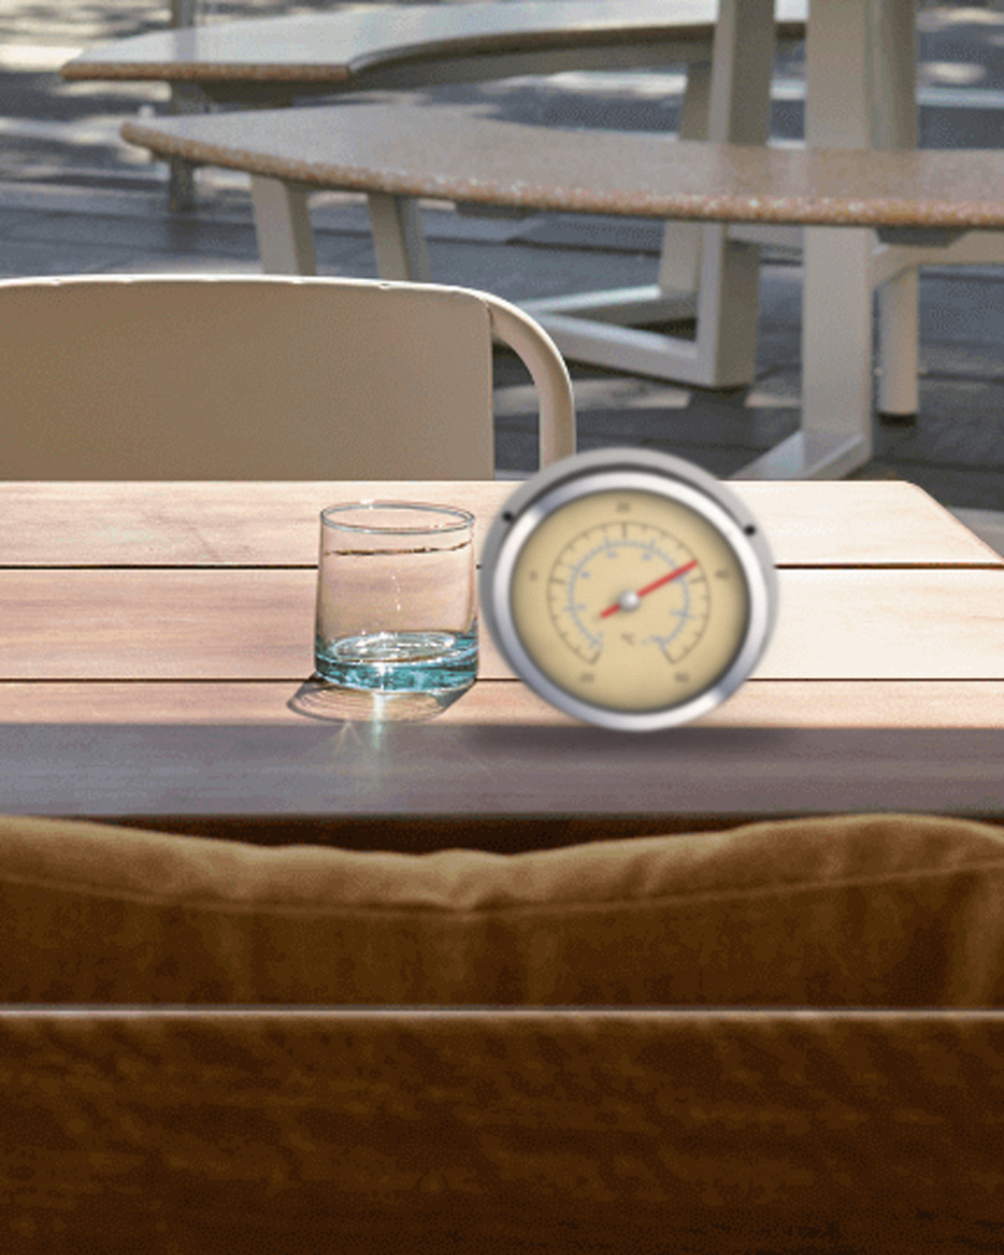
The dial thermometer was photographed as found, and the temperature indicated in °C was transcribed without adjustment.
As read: 36 °C
